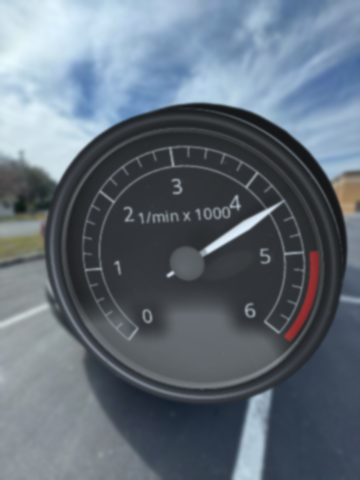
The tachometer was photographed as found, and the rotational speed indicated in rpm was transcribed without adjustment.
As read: 4400 rpm
